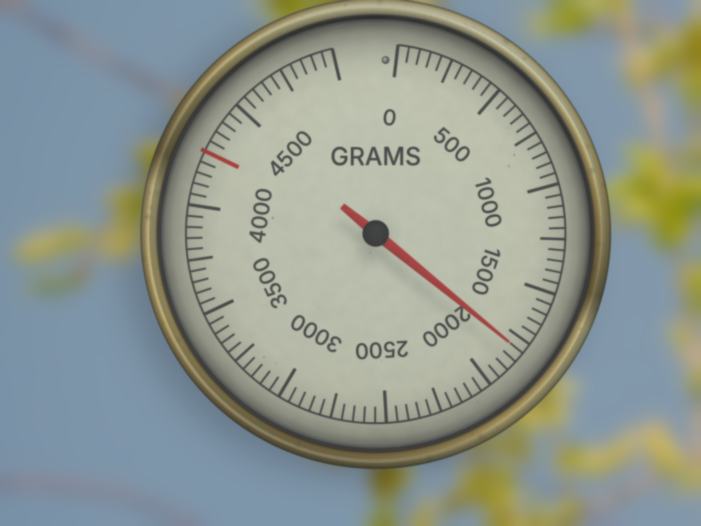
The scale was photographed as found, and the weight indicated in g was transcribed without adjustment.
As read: 1800 g
